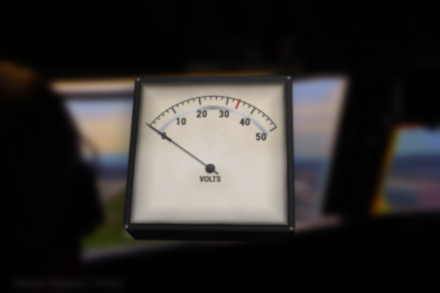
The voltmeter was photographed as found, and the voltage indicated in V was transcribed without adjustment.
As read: 0 V
